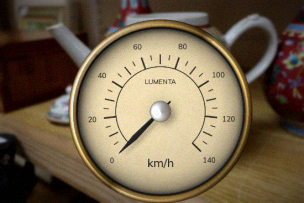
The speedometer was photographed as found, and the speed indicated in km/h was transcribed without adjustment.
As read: 0 km/h
